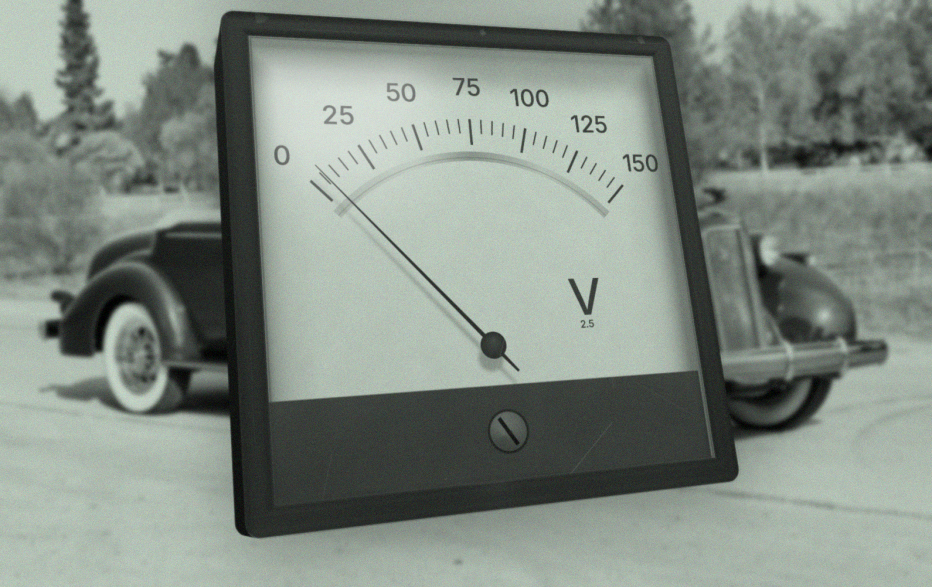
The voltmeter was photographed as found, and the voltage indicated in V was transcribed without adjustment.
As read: 5 V
